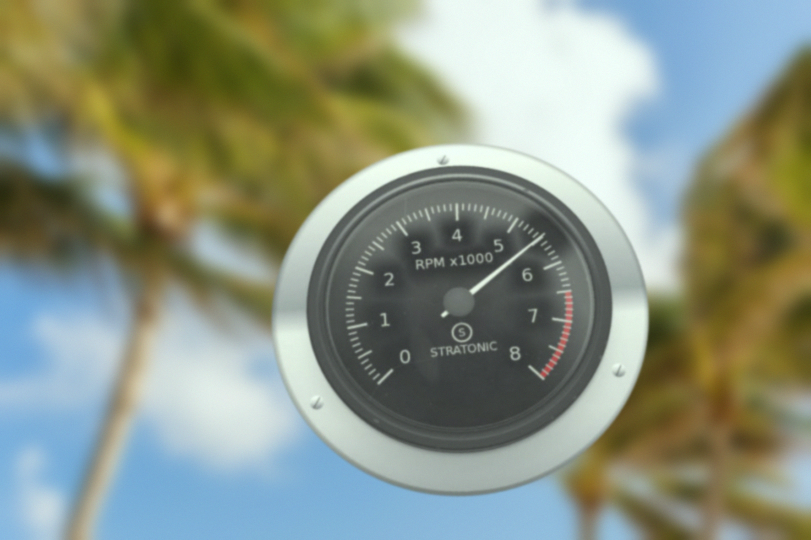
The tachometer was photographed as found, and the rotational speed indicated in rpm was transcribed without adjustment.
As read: 5500 rpm
